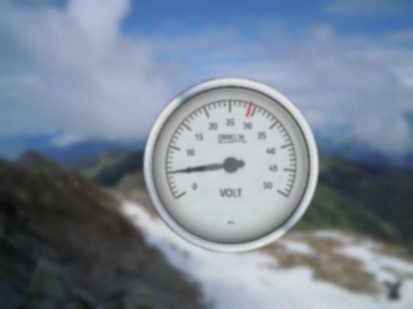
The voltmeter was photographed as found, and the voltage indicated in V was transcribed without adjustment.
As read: 5 V
